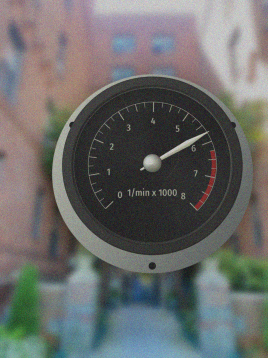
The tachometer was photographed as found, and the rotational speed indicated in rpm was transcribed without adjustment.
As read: 5750 rpm
